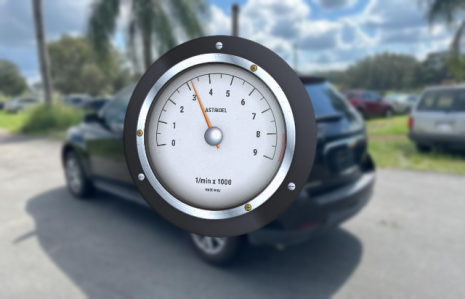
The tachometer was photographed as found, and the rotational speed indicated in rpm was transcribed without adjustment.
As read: 3250 rpm
